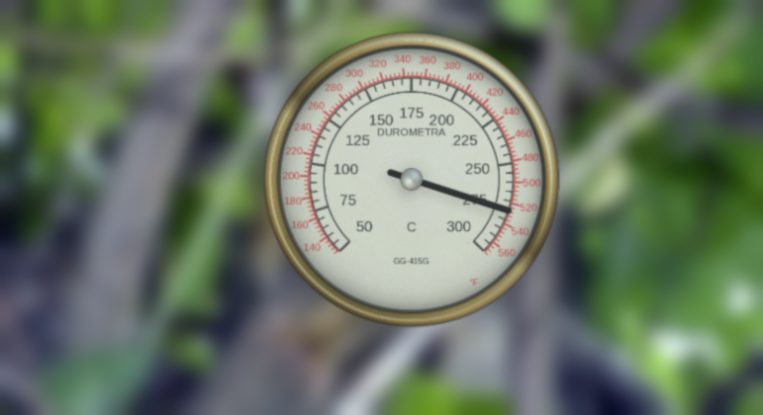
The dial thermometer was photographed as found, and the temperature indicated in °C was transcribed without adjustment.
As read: 275 °C
